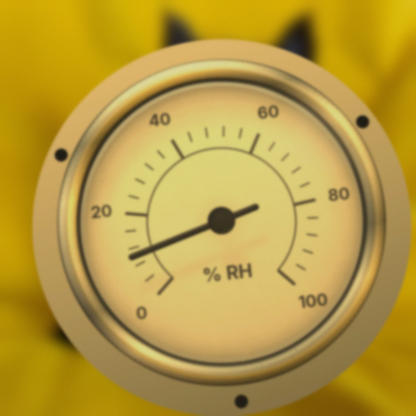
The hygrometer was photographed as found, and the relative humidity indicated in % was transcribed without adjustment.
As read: 10 %
